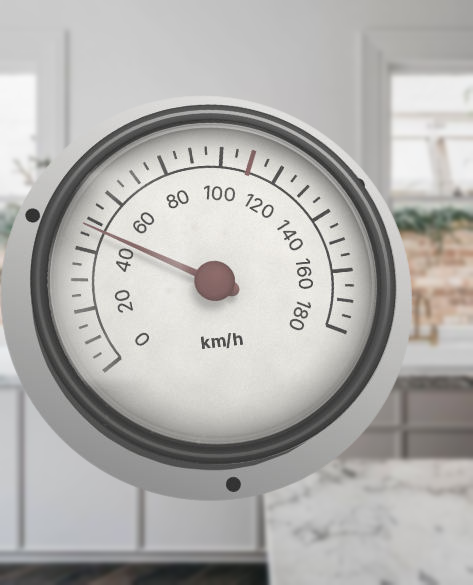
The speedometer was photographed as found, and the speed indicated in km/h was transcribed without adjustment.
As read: 47.5 km/h
